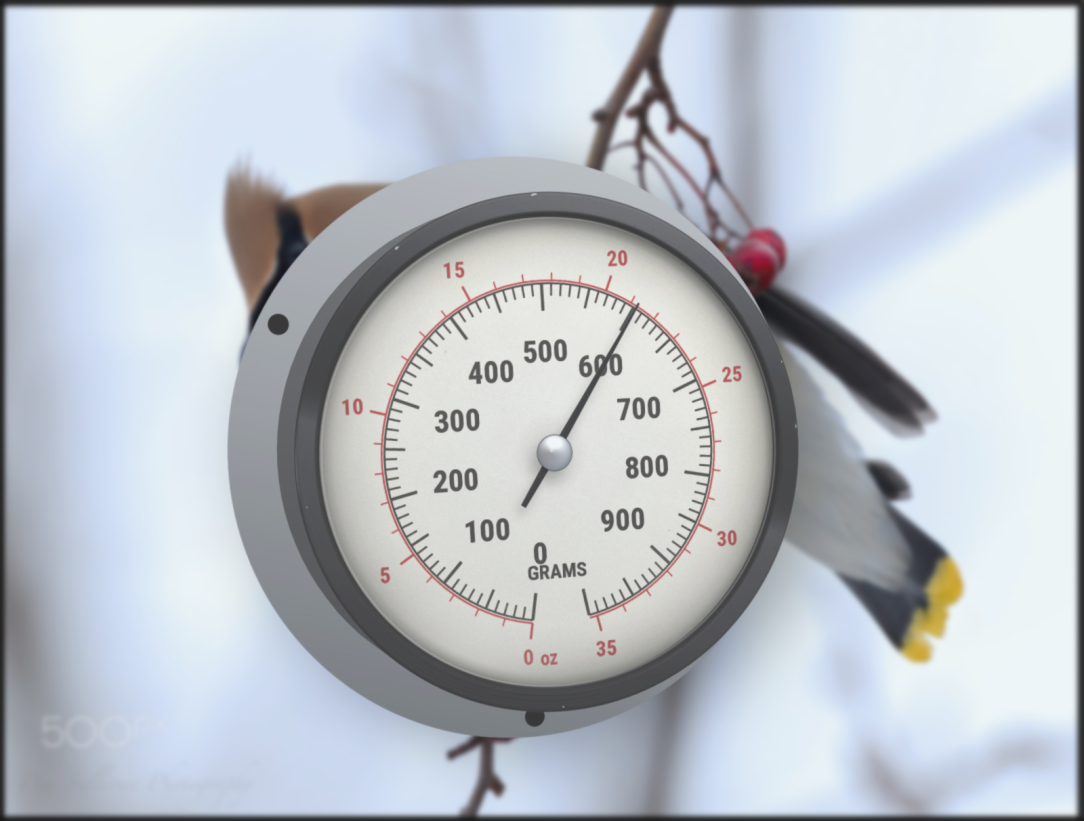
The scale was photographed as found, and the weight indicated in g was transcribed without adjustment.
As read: 600 g
